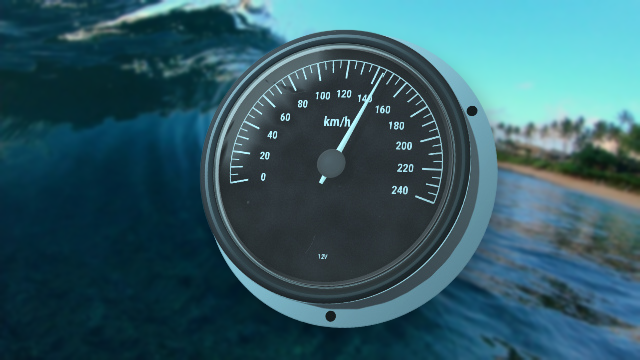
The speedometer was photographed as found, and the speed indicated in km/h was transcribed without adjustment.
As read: 145 km/h
